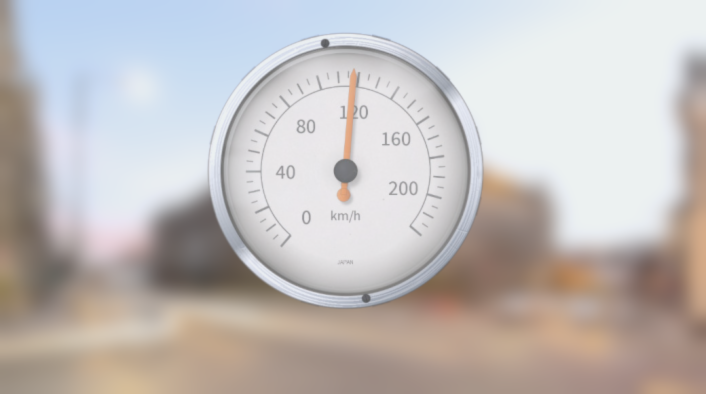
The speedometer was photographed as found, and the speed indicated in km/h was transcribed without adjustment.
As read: 117.5 km/h
